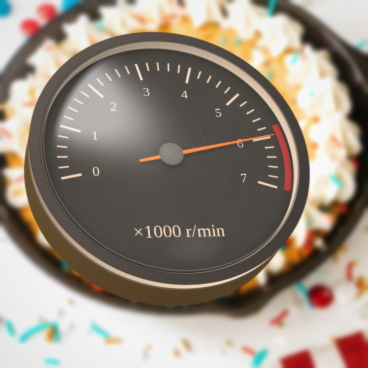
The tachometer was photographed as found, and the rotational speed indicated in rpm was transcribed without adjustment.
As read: 6000 rpm
